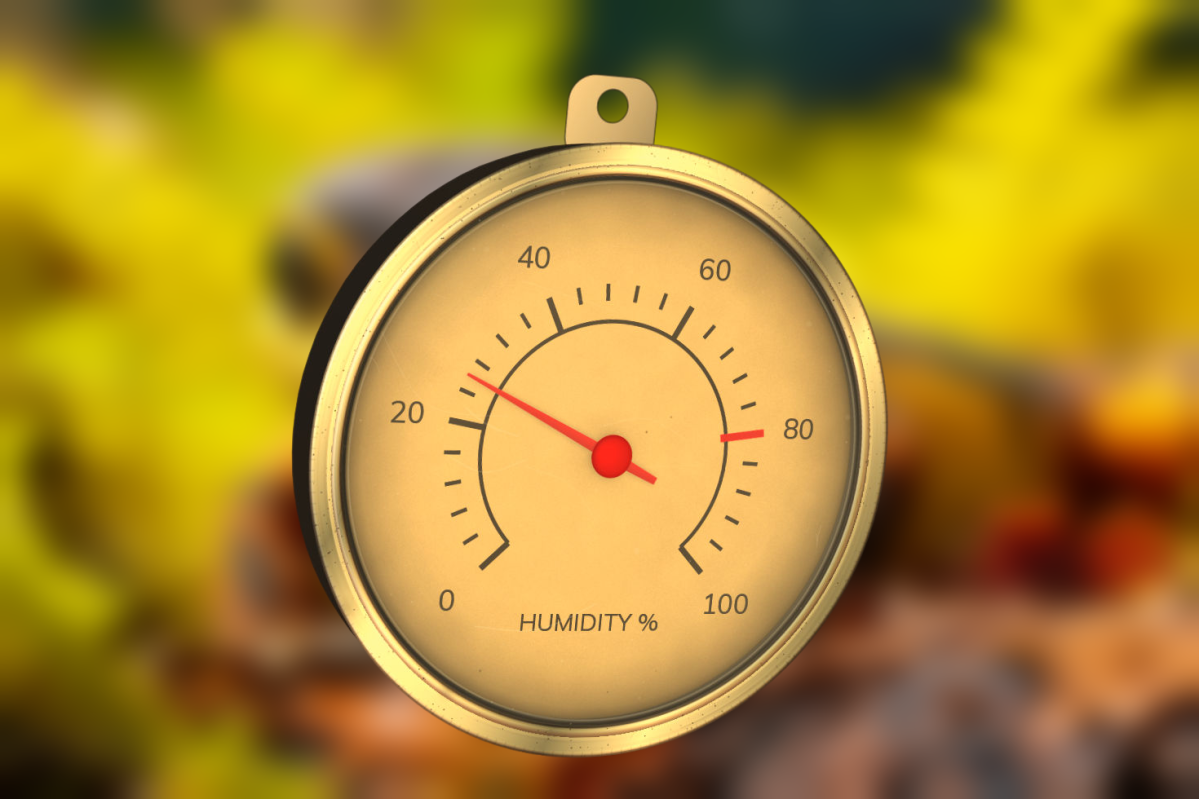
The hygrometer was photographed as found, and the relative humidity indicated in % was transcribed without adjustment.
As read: 26 %
